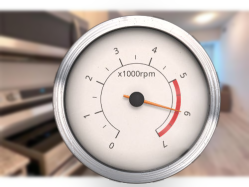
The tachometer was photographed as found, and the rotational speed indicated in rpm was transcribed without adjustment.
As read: 6000 rpm
